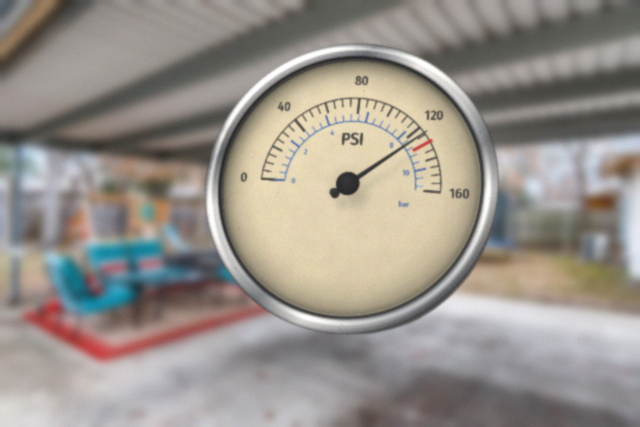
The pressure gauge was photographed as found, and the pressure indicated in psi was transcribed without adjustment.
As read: 125 psi
